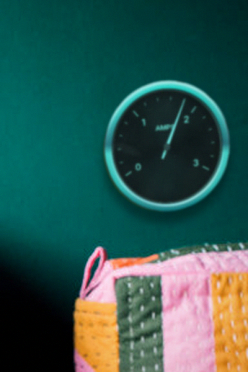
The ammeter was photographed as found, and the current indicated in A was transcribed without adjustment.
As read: 1.8 A
